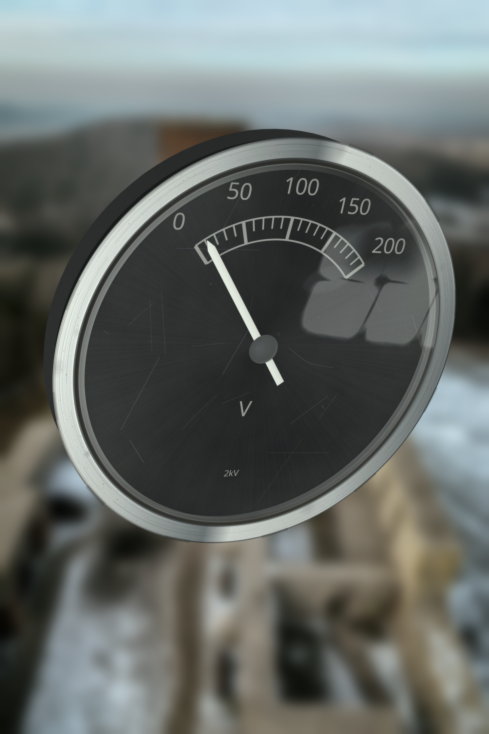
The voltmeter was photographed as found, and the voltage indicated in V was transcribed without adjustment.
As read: 10 V
